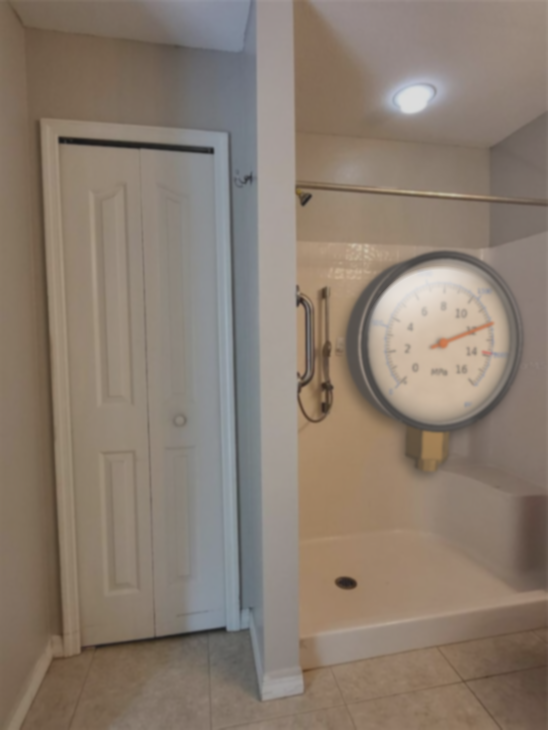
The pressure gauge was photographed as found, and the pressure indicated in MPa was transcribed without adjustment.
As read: 12 MPa
